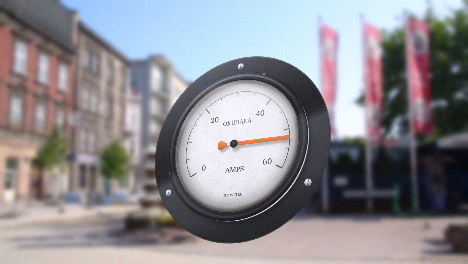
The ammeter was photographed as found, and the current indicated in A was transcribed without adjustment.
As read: 52.5 A
